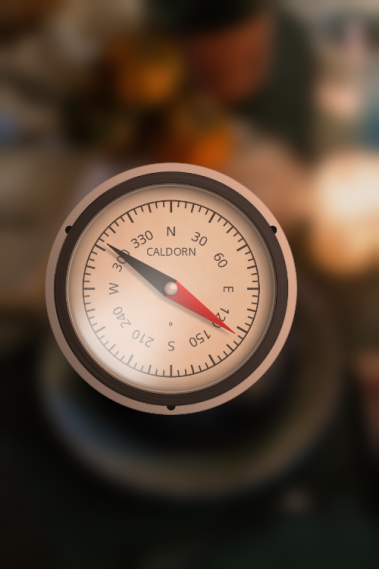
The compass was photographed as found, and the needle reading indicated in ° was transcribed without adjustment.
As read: 125 °
